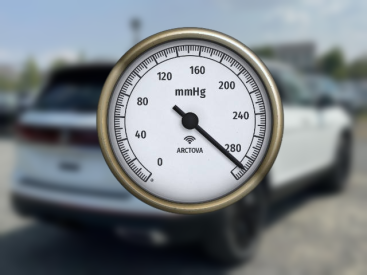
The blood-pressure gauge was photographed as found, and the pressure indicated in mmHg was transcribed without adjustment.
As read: 290 mmHg
